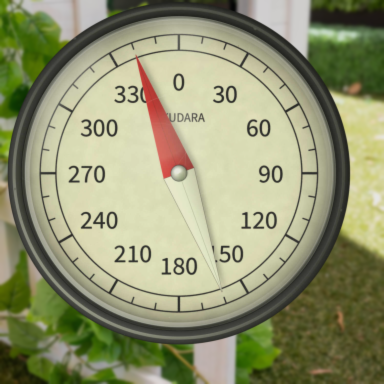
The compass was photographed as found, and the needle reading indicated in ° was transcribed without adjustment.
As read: 340 °
